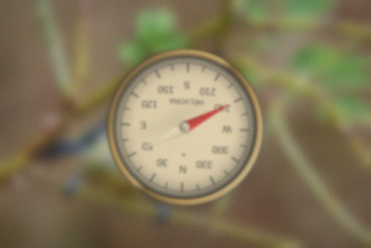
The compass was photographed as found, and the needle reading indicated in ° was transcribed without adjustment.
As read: 240 °
